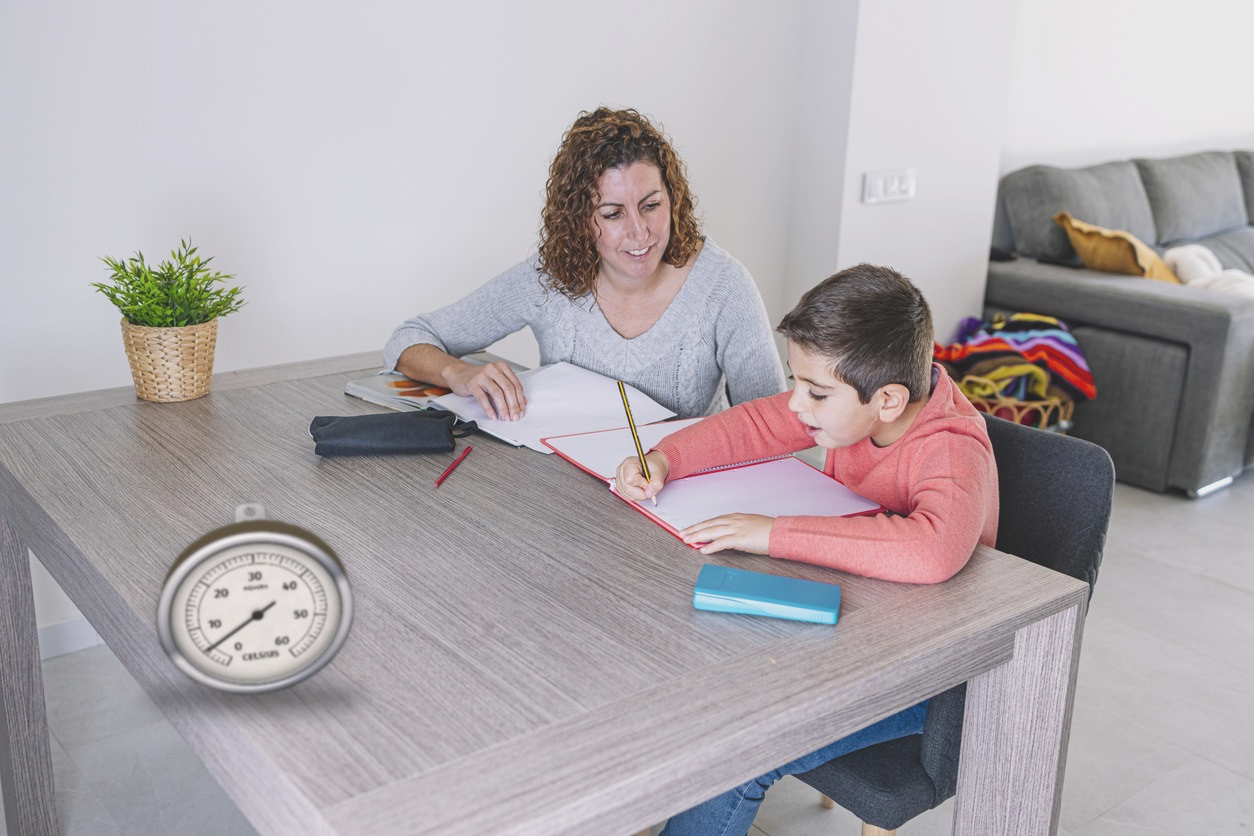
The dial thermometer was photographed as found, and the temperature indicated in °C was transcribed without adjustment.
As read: 5 °C
